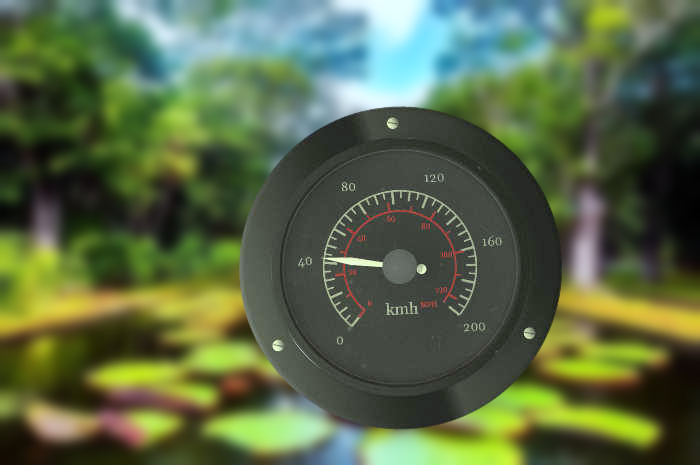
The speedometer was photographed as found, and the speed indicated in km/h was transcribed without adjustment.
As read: 42.5 km/h
